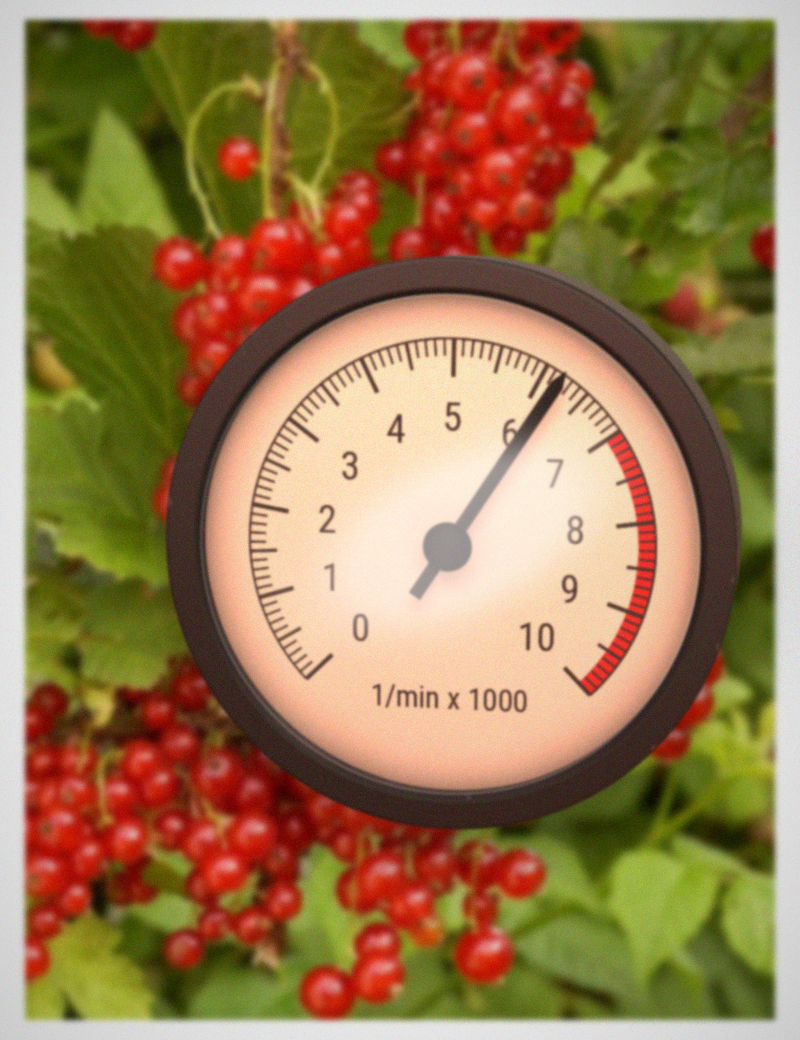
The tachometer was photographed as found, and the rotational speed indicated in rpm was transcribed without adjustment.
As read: 6200 rpm
